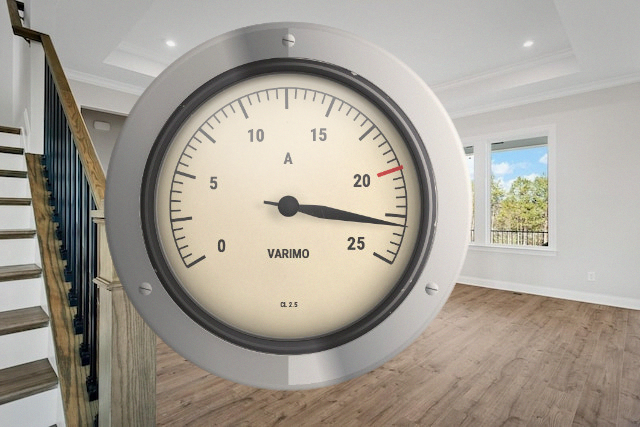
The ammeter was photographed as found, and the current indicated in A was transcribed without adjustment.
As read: 23 A
